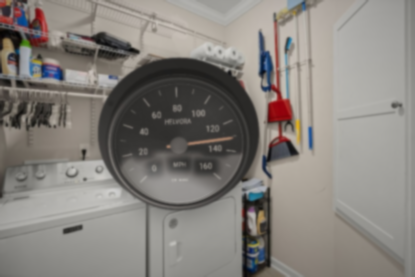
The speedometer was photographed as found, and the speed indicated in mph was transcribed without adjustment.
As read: 130 mph
